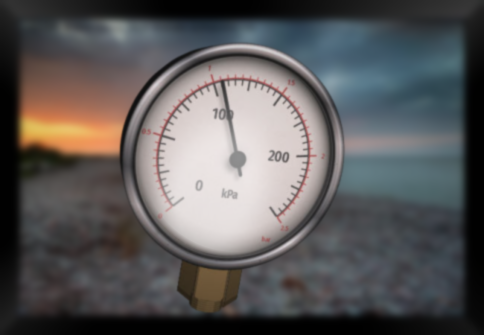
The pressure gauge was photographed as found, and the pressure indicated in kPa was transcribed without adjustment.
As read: 105 kPa
